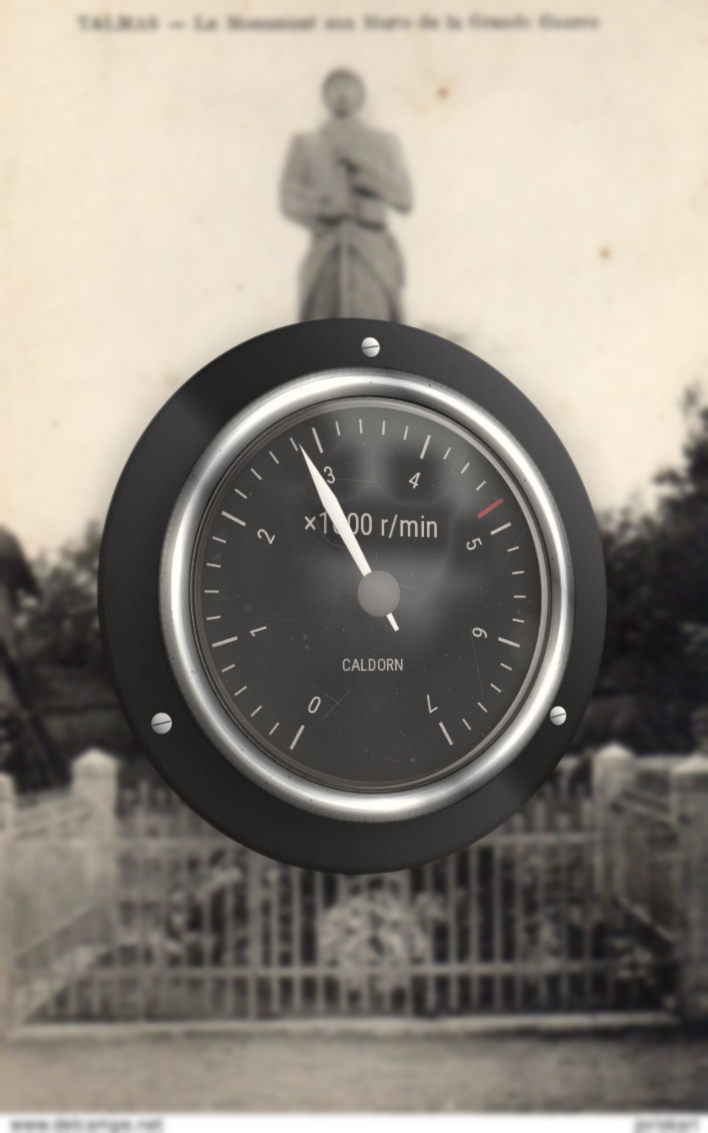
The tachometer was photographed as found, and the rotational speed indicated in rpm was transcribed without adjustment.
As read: 2800 rpm
